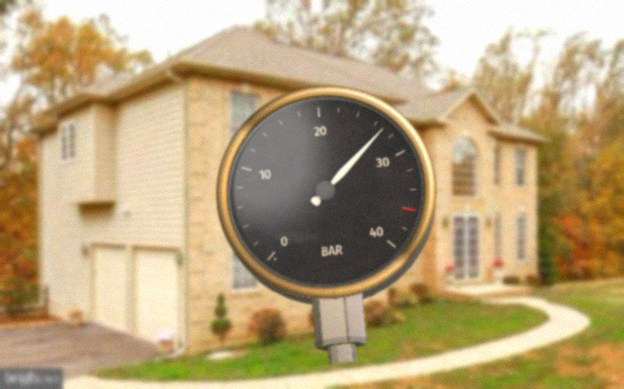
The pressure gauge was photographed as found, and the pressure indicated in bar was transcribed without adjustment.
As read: 27 bar
